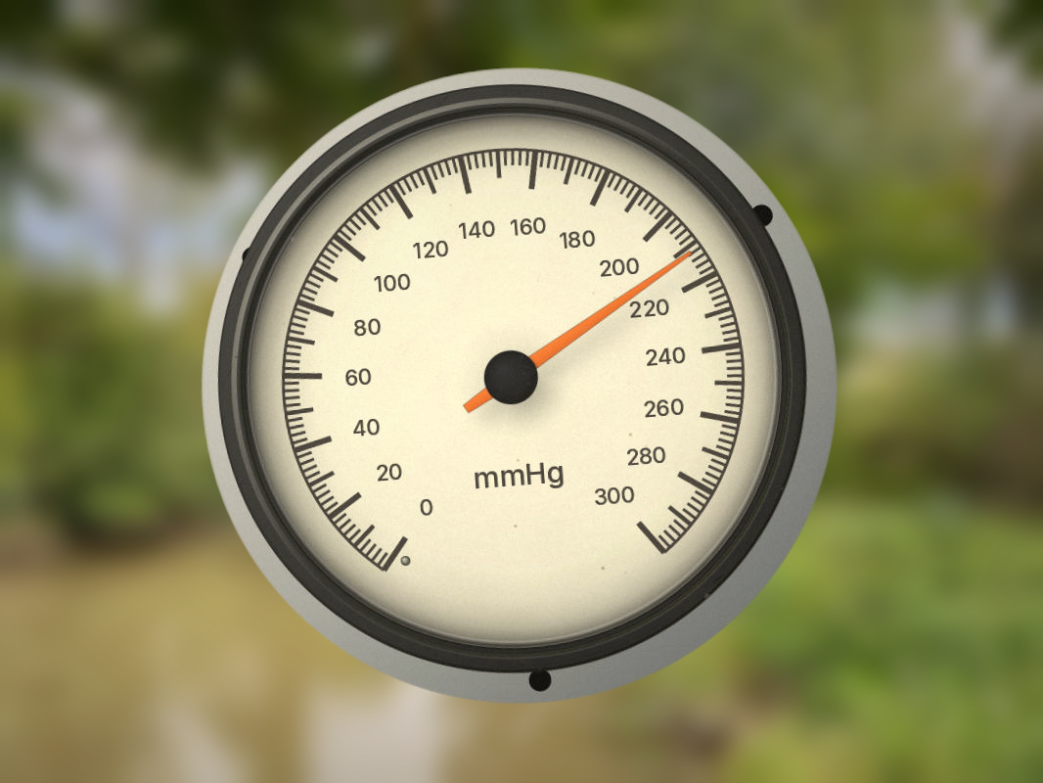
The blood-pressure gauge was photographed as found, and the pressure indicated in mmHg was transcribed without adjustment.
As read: 212 mmHg
